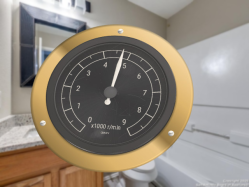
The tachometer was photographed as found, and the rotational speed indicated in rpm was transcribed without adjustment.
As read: 4750 rpm
